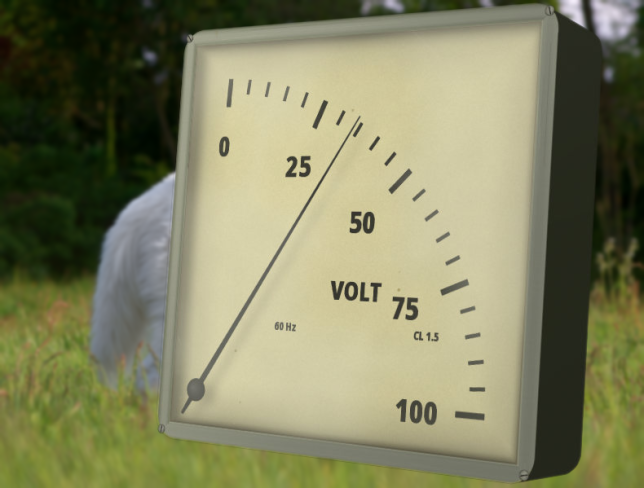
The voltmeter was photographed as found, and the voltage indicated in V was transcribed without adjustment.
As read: 35 V
